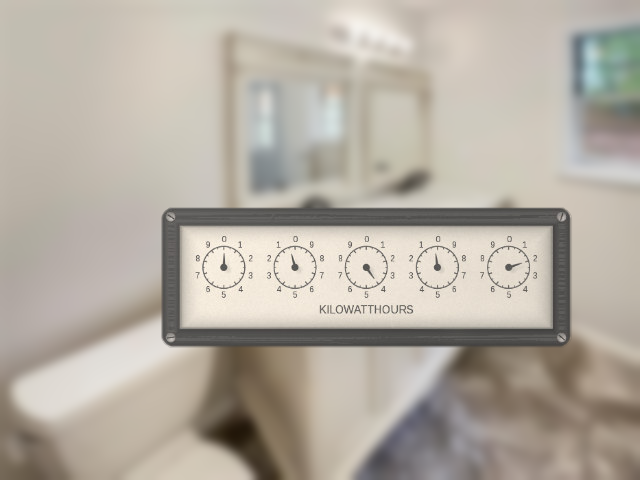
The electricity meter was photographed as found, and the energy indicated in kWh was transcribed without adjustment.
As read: 402 kWh
